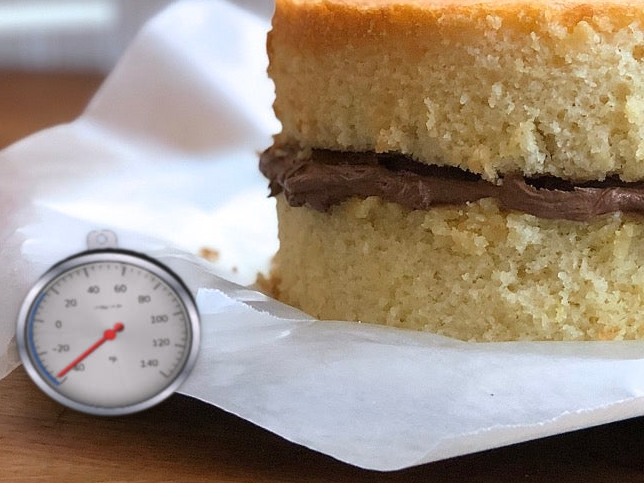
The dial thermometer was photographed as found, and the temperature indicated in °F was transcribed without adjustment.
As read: -36 °F
